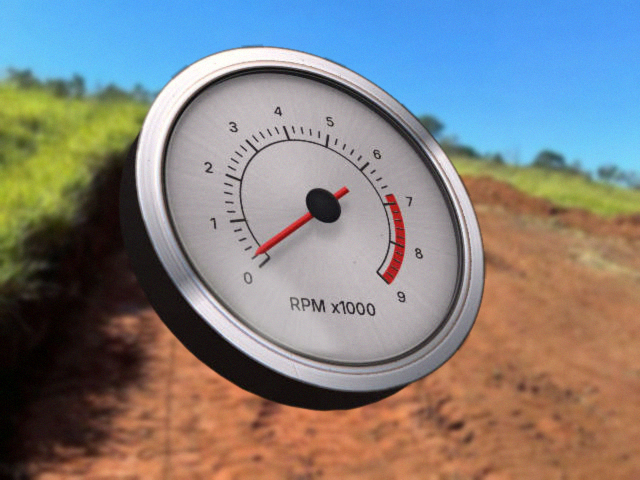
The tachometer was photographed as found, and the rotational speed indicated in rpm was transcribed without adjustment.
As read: 200 rpm
